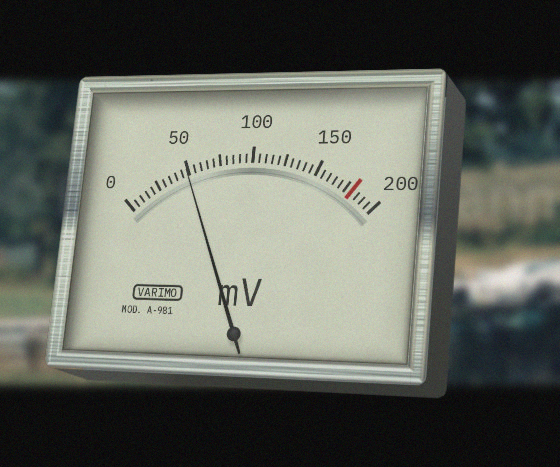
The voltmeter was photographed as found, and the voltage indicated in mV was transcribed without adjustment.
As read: 50 mV
